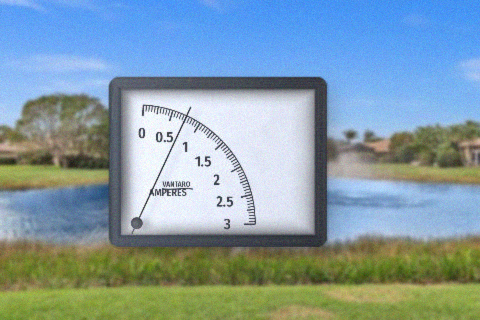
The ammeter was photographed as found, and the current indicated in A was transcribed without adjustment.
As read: 0.75 A
